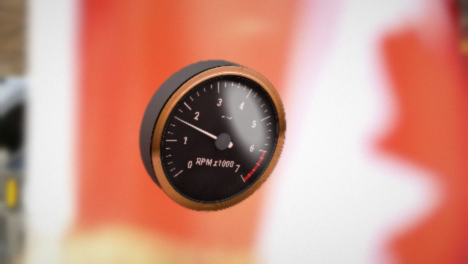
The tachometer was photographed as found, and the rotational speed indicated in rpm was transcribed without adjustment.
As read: 1600 rpm
